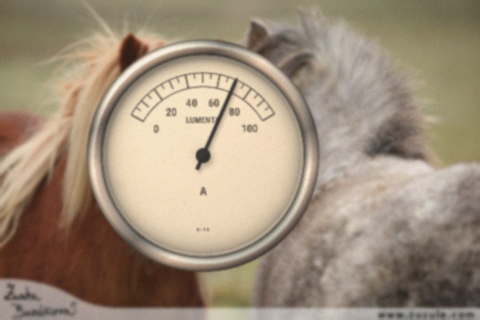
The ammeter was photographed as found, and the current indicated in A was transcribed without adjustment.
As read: 70 A
